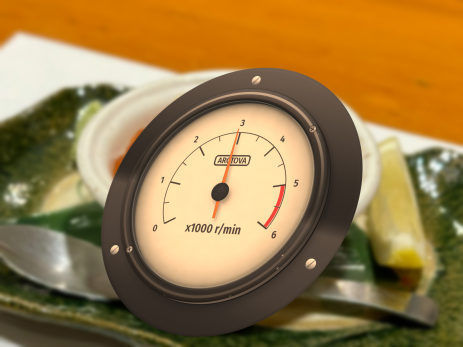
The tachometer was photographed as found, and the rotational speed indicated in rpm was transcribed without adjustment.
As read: 3000 rpm
